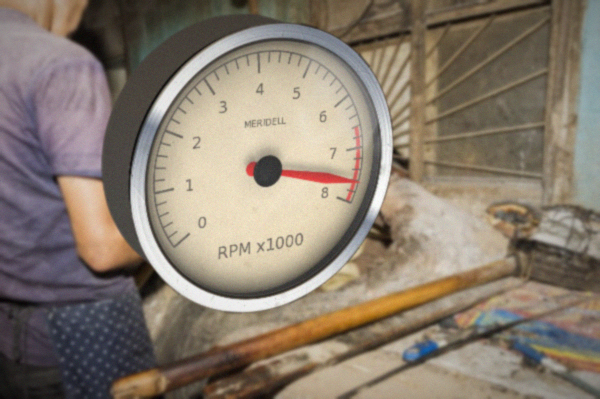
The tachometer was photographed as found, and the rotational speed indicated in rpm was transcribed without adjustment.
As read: 7600 rpm
